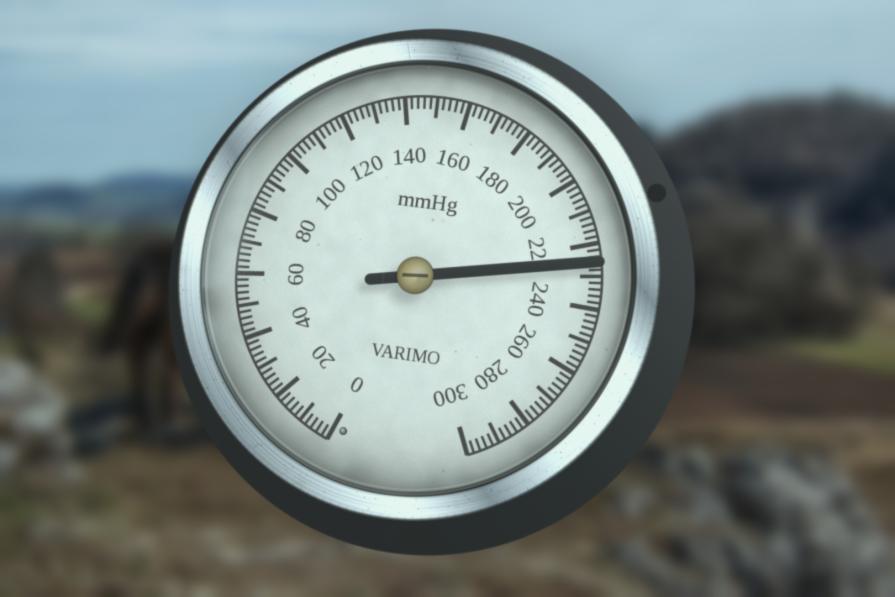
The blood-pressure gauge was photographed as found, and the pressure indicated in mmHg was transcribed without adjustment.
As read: 226 mmHg
